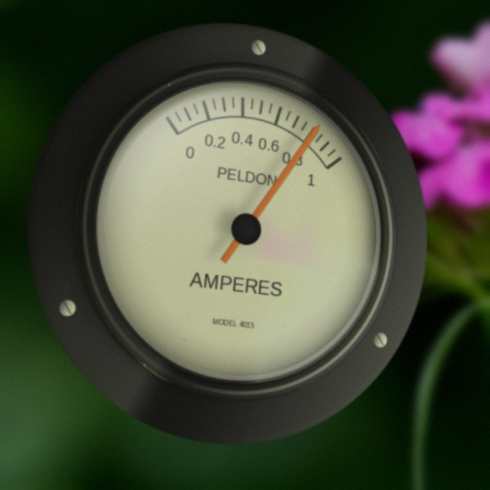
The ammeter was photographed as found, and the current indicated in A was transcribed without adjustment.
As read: 0.8 A
